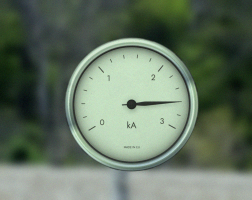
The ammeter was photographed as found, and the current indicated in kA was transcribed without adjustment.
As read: 2.6 kA
